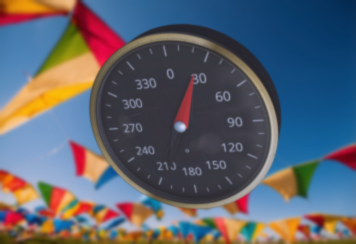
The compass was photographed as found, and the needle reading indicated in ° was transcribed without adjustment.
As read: 25 °
